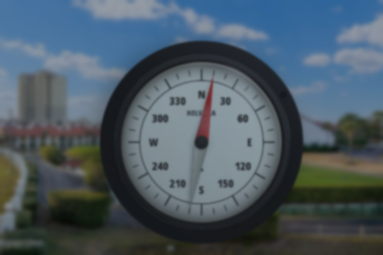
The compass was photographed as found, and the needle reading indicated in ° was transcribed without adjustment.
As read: 10 °
